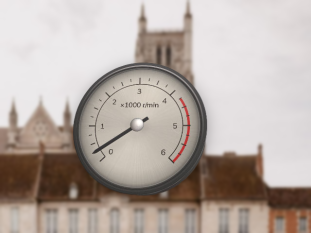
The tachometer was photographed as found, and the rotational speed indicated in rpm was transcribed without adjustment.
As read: 250 rpm
